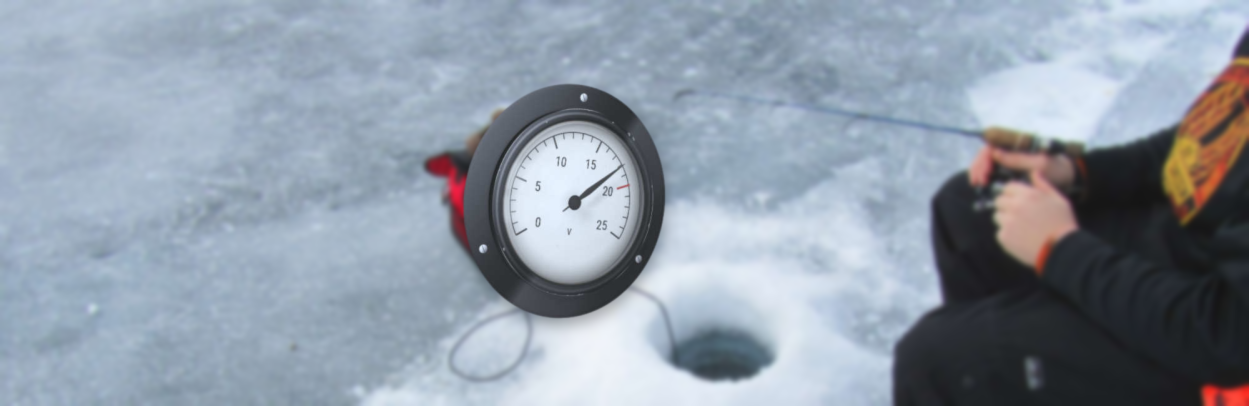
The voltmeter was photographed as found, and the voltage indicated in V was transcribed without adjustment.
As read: 18 V
